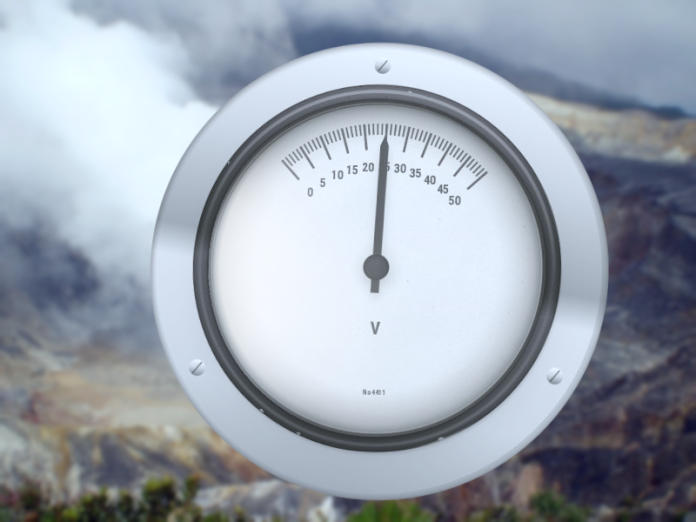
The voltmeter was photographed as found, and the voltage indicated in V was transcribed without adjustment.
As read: 25 V
